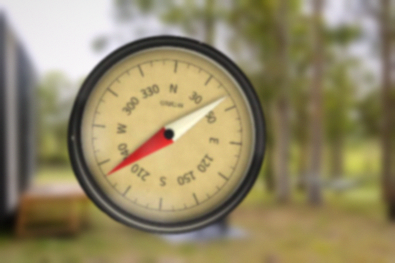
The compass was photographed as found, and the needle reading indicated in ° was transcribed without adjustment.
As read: 230 °
